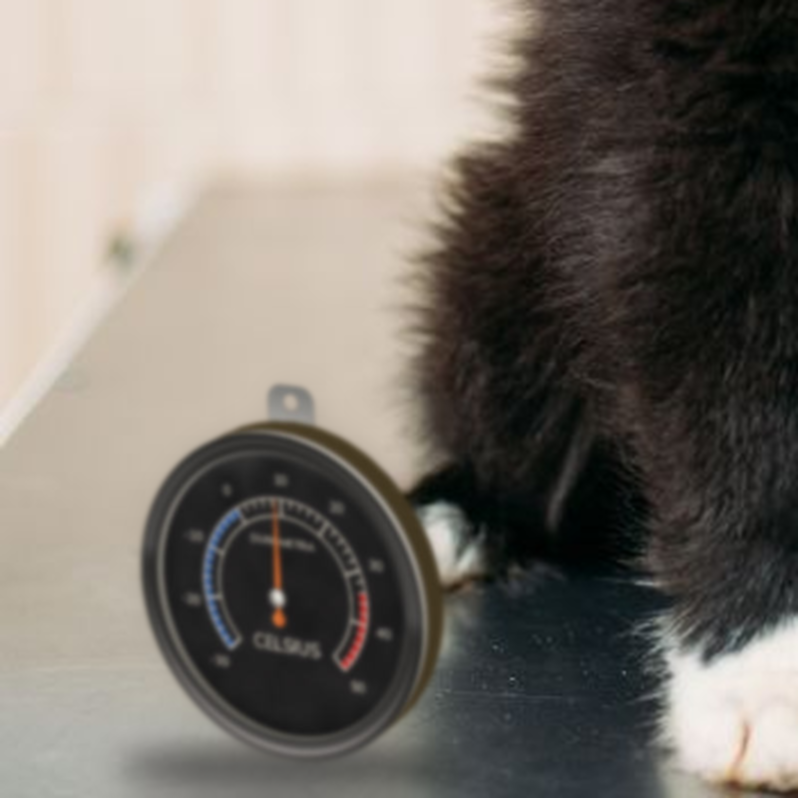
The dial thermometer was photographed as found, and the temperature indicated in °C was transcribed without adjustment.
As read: 10 °C
